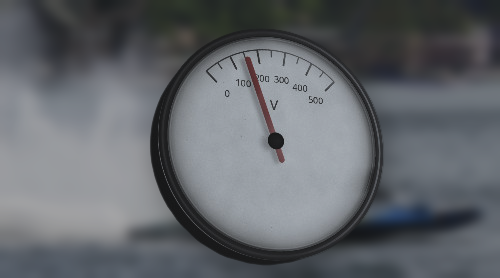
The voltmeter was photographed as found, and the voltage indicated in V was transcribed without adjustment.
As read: 150 V
